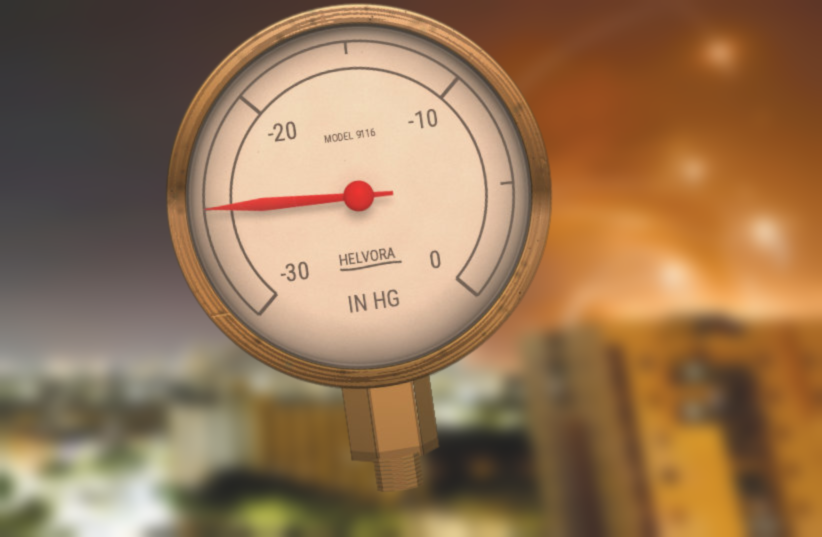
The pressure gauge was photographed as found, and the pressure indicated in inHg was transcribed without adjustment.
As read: -25 inHg
